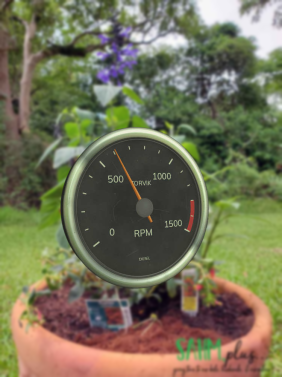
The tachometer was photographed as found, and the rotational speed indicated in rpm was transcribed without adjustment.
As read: 600 rpm
